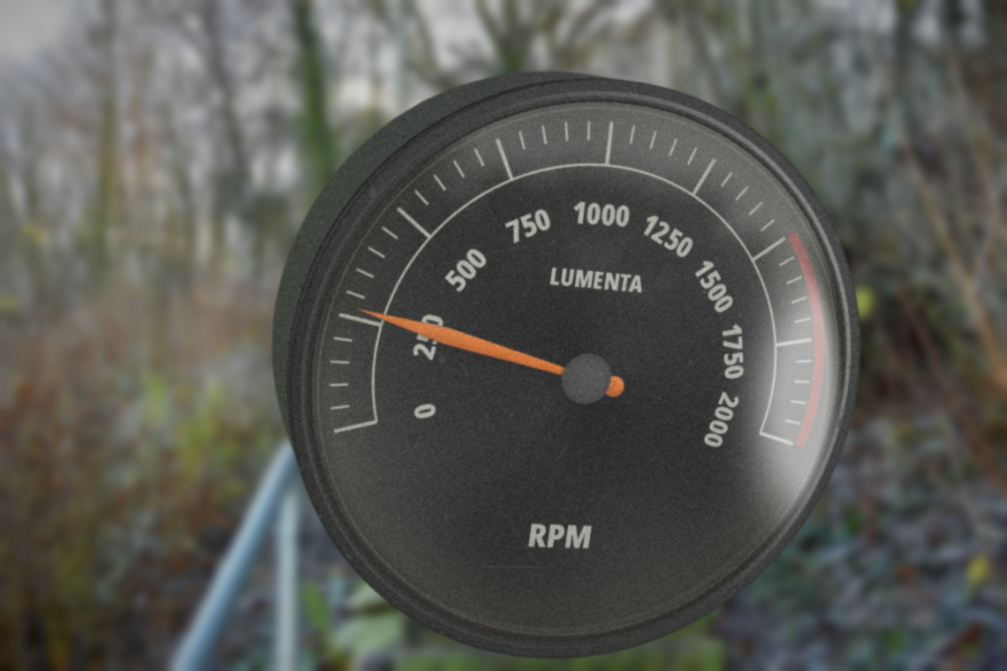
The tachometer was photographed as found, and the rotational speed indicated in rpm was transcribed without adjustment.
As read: 275 rpm
